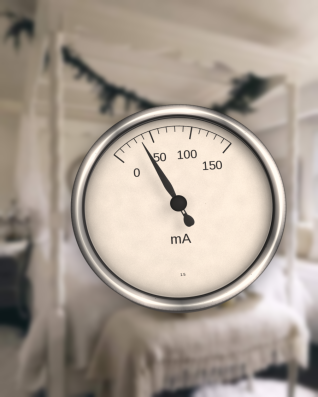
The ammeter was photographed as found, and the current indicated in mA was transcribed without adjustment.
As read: 35 mA
